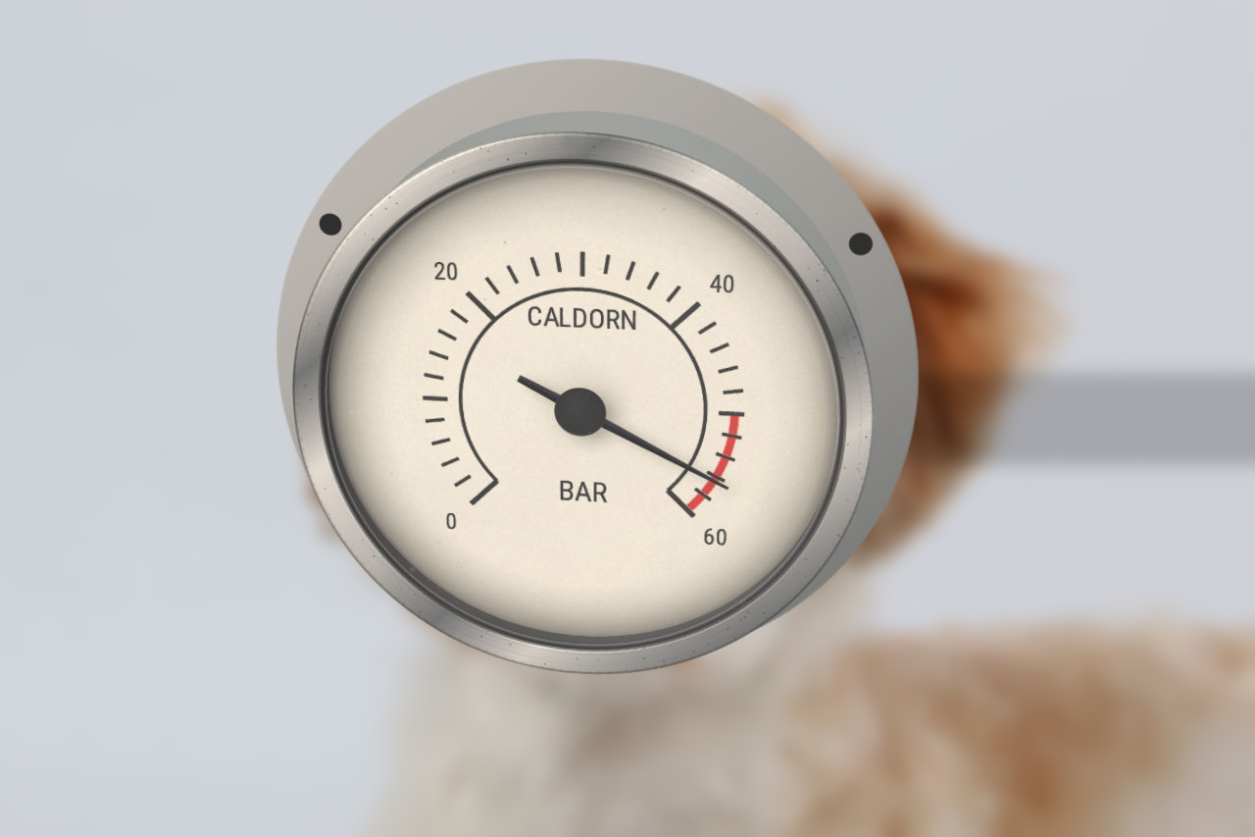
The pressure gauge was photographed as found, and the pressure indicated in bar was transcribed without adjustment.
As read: 56 bar
